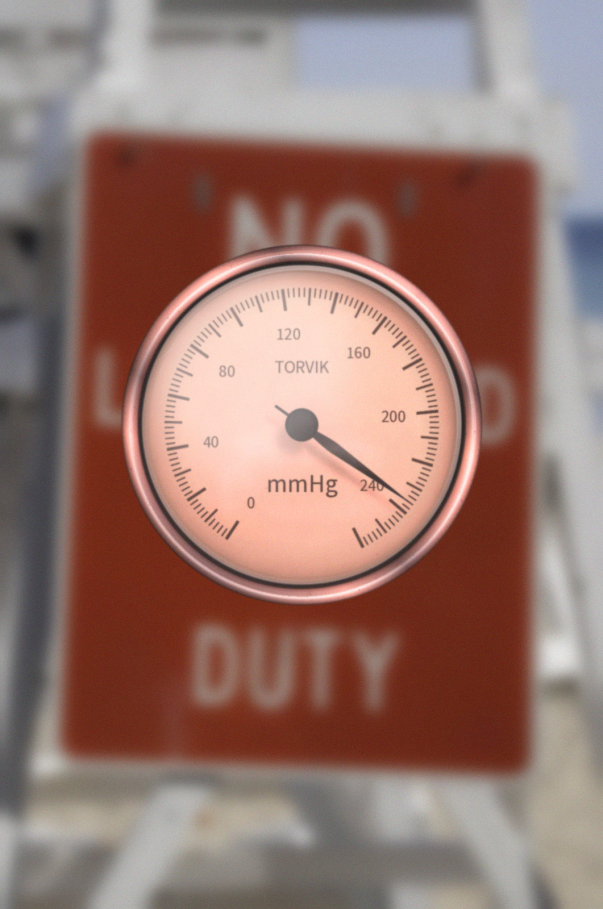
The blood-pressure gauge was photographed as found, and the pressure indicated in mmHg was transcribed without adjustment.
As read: 236 mmHg
